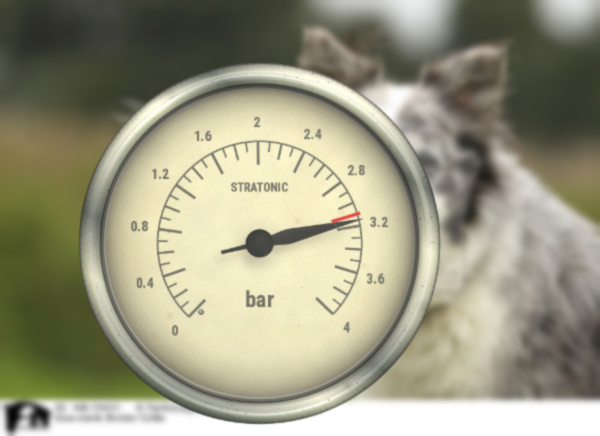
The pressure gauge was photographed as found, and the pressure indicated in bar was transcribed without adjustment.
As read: 3.15 bar
